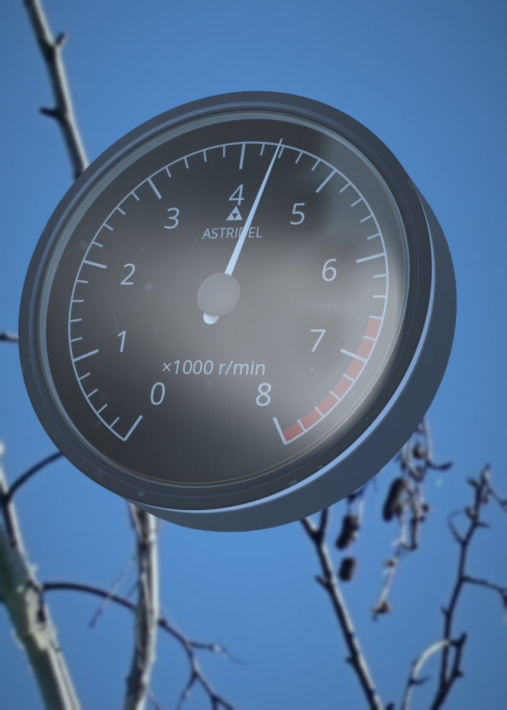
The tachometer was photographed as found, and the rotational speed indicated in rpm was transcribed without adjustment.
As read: 4400 rpm
